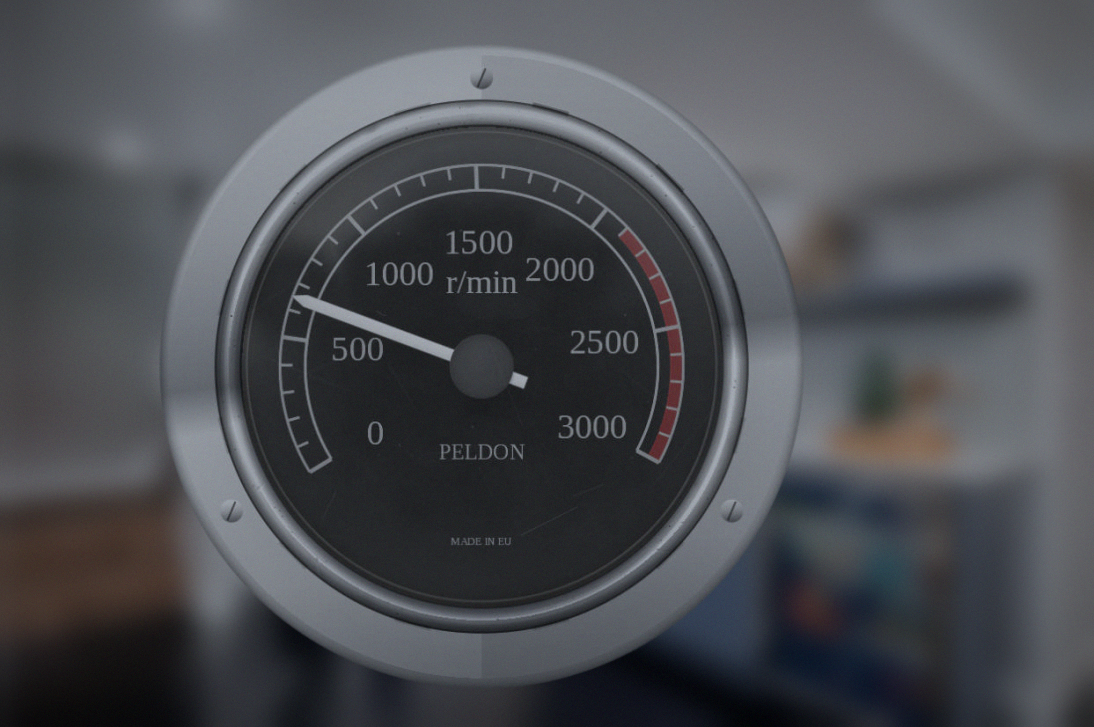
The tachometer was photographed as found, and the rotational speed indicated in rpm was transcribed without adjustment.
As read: 650 rpm
